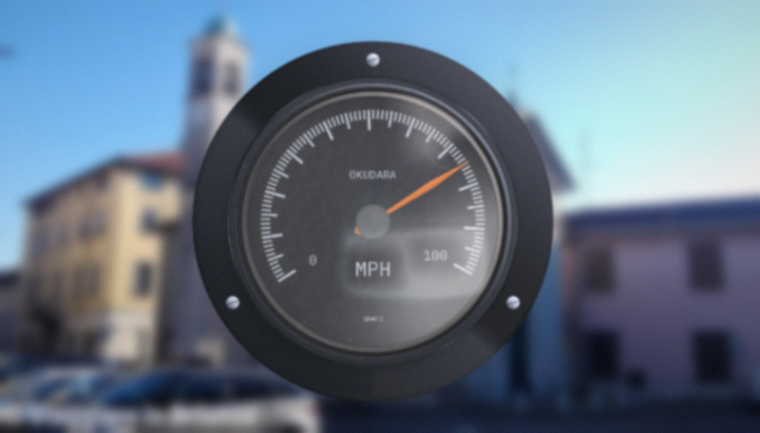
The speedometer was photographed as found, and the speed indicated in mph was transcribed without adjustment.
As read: 75 mph
